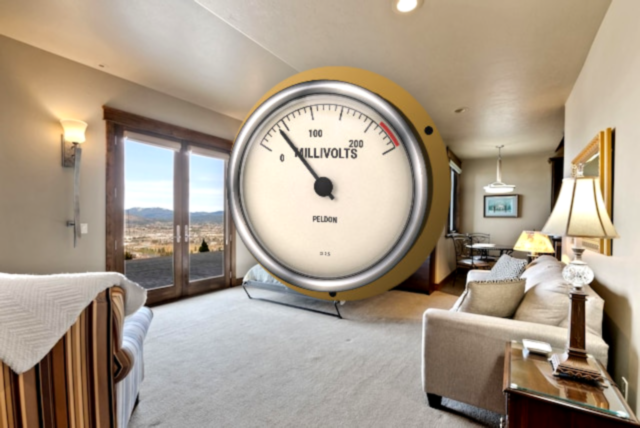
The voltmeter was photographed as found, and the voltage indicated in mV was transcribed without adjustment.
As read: 40 mV
